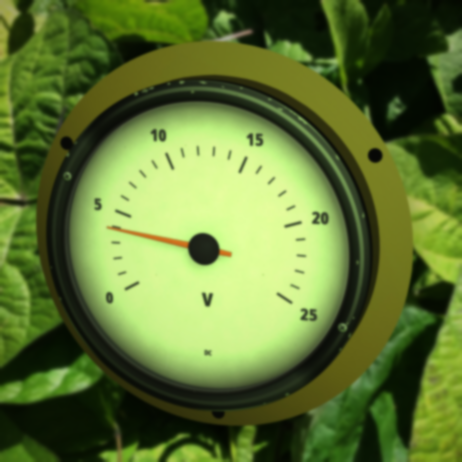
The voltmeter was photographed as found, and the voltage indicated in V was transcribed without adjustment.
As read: 4 V
